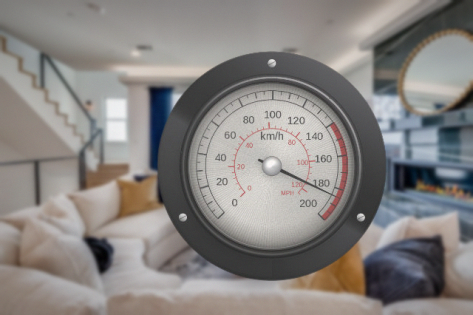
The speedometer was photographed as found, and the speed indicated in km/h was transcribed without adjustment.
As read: 185 km/h
